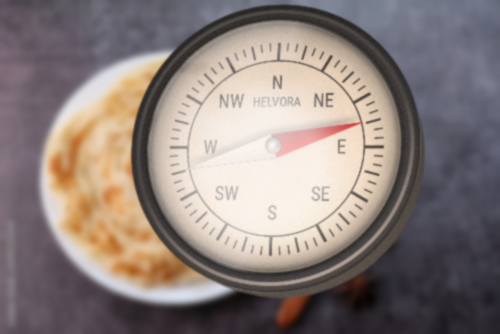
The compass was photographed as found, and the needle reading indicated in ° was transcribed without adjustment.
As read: 75 °
